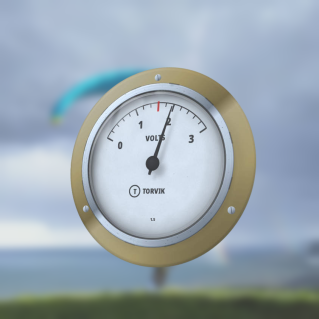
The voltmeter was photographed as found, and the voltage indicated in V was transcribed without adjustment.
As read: 2 V
